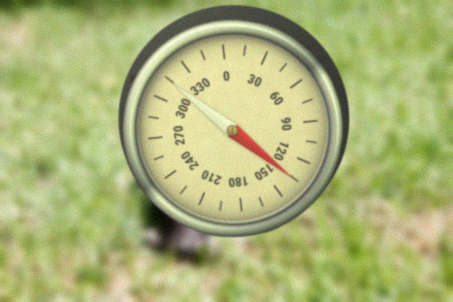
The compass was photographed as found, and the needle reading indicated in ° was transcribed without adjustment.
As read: 135 °
